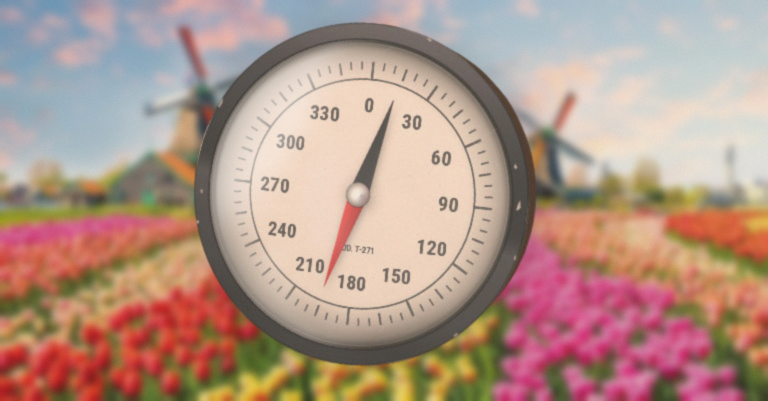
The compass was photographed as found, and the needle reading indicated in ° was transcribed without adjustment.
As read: 195 °
